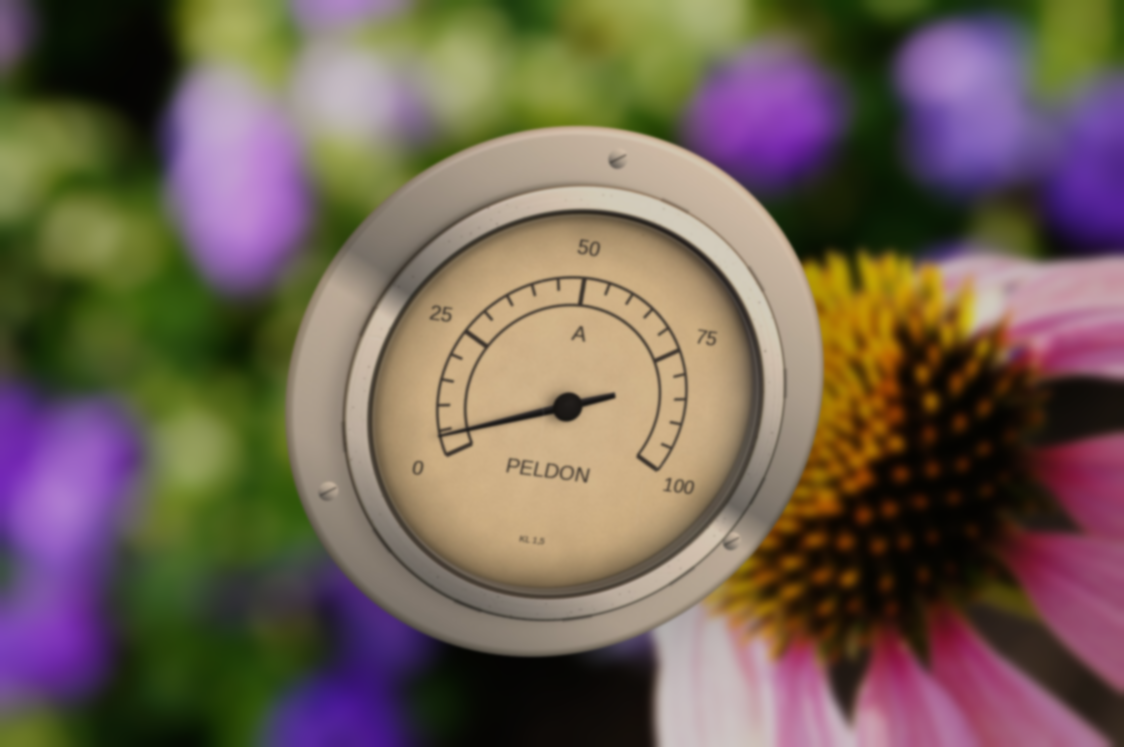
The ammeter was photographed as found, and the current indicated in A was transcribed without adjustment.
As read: 5 A
